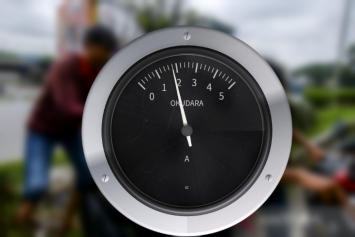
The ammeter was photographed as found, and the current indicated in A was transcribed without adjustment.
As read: 1.8 A
